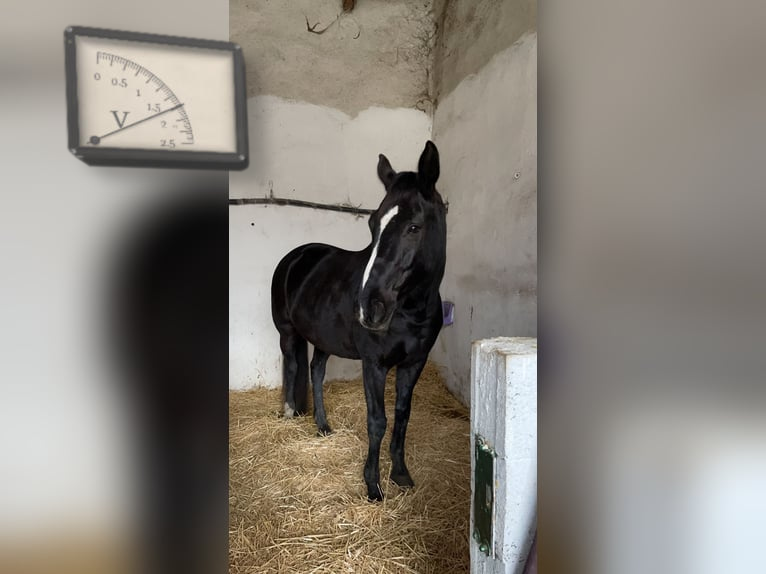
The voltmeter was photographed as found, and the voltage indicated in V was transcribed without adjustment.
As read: 1.75 V
